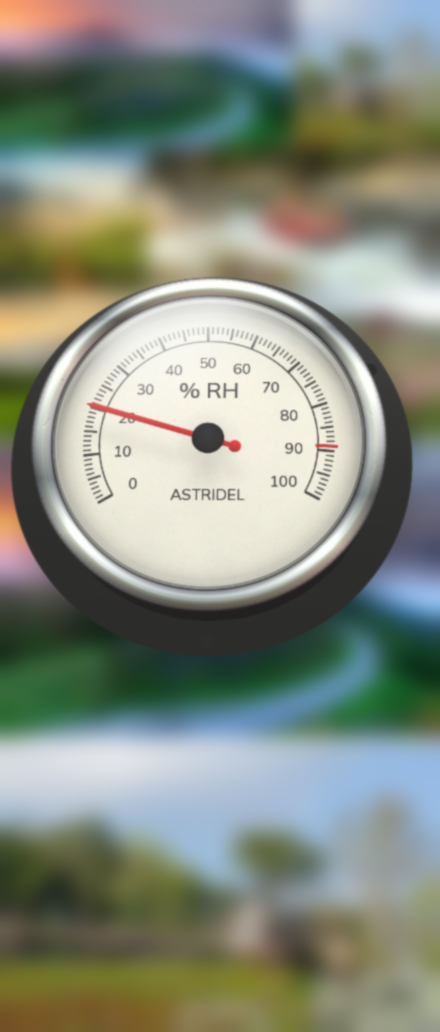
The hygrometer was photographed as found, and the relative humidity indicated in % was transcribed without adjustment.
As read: 20 %
